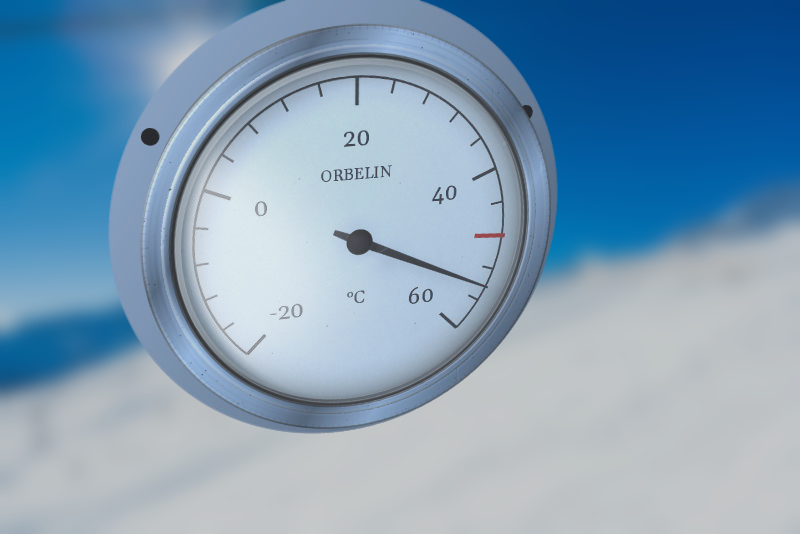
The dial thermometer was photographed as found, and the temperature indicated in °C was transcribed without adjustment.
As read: 54 °C
